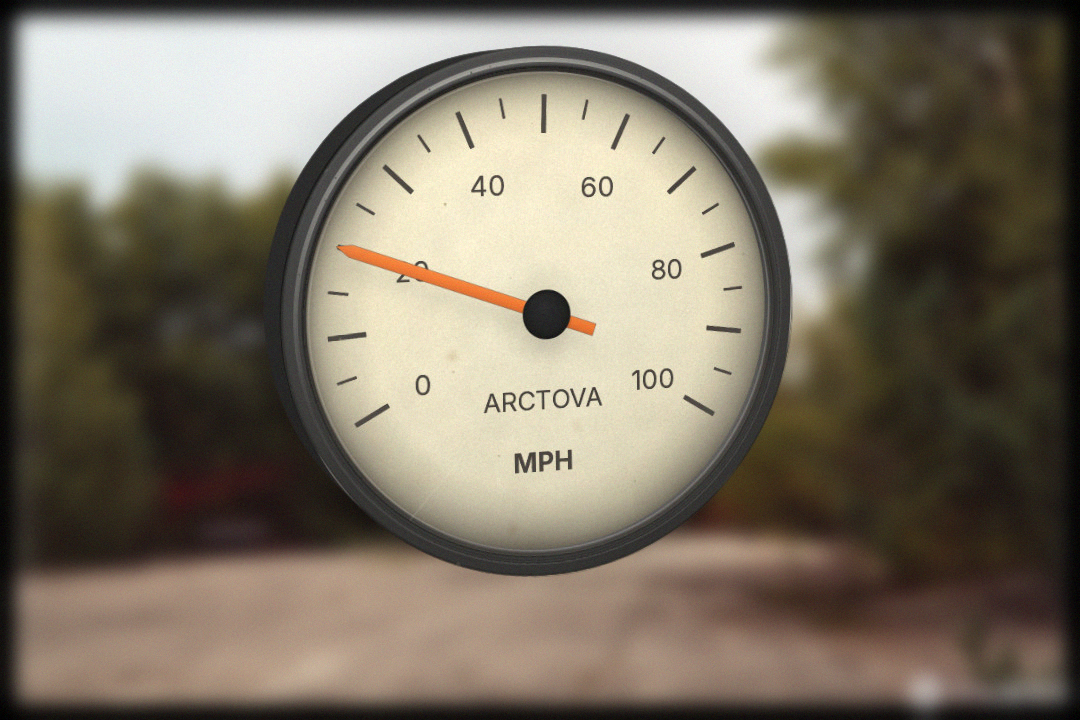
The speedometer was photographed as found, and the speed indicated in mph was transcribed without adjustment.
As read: 20 mph
